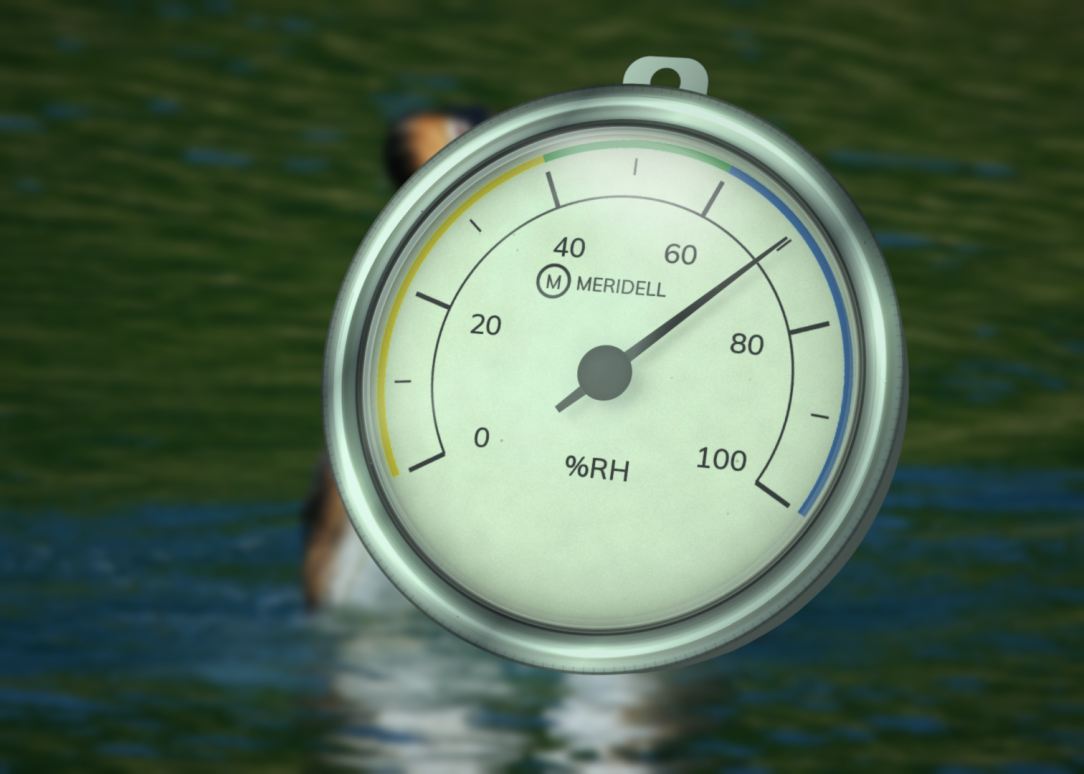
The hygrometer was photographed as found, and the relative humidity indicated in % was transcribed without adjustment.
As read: 70 %
